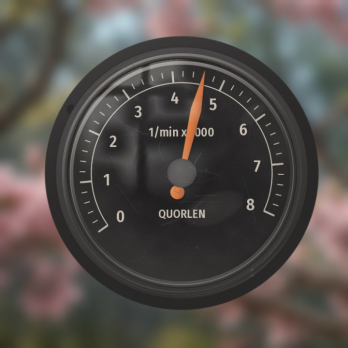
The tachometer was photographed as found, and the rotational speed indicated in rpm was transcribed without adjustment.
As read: 4600 rpm
